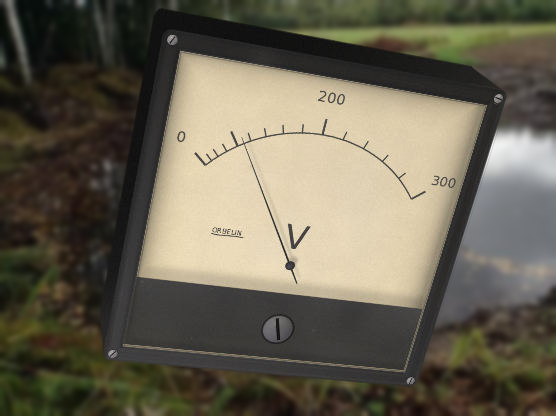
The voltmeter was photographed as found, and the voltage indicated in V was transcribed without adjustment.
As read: 110 V
